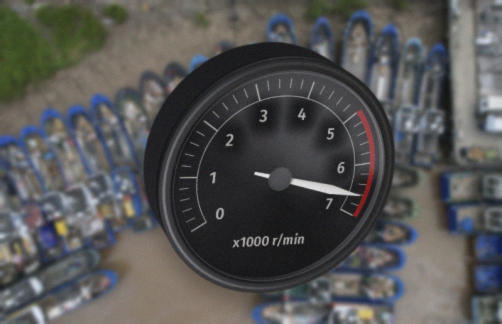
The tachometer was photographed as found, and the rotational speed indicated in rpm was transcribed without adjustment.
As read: 6600 rpm
